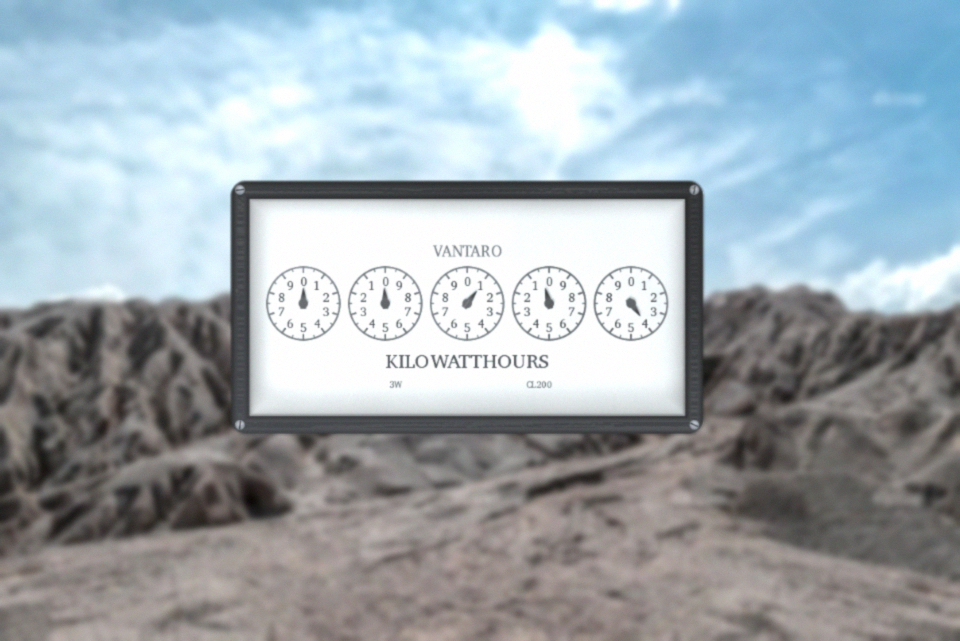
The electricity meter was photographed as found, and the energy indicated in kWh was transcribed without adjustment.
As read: 104 kWh
